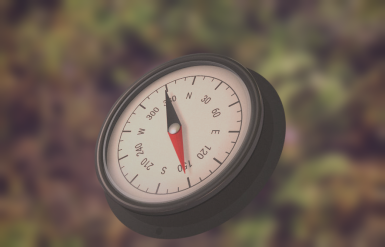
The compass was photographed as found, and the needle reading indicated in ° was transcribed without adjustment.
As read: 150 °
